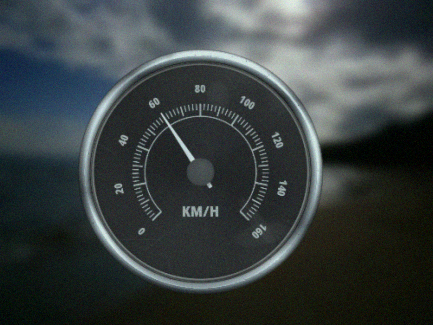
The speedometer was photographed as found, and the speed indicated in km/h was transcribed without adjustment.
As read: 60 km/h
